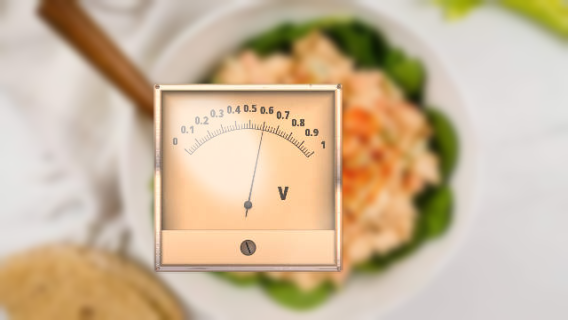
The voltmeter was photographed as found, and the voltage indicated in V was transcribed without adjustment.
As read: 0.6 V
